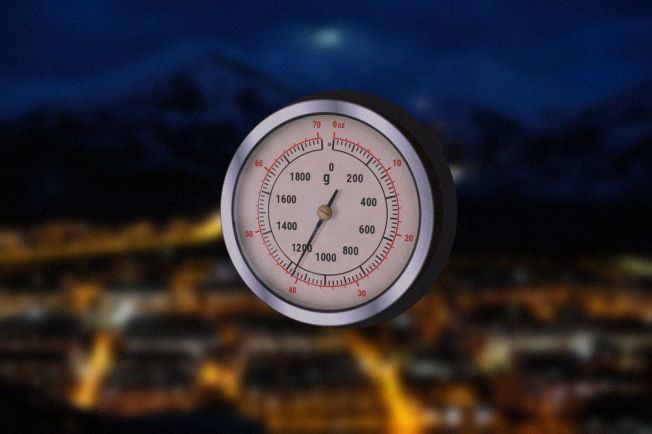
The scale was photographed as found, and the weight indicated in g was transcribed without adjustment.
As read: 1160 g
